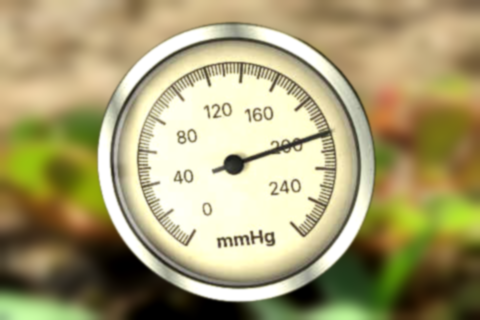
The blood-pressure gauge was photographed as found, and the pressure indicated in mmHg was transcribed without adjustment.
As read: 200 mmHg
